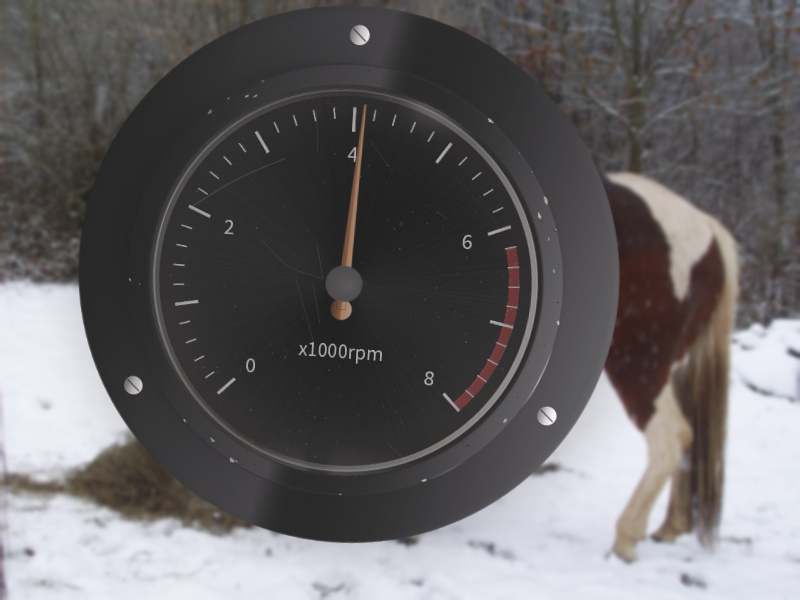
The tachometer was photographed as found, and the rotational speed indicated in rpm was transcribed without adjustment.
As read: 4100 rpm
